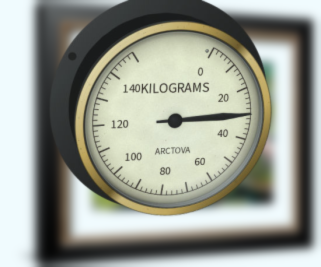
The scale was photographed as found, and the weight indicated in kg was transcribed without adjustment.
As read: 30 kg
